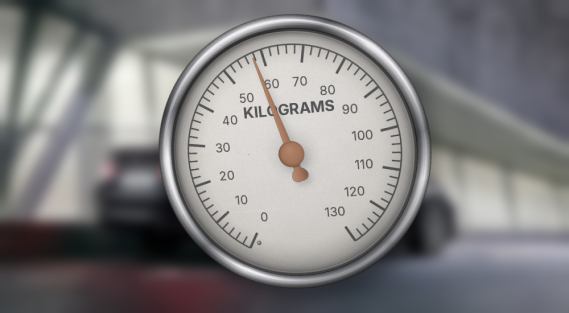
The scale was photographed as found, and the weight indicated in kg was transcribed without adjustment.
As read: 58 kg
